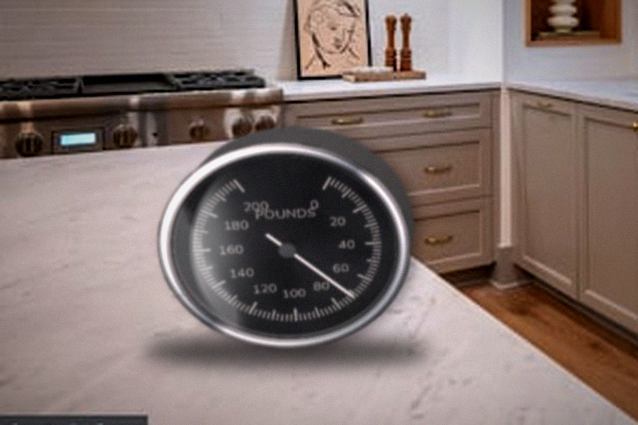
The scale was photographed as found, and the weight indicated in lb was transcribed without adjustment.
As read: 70 lb
